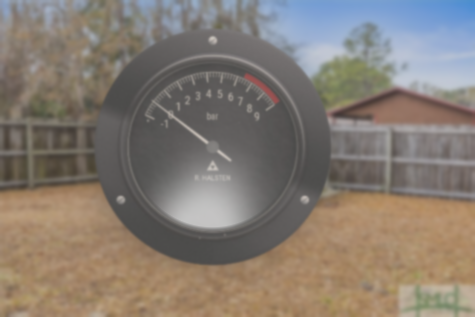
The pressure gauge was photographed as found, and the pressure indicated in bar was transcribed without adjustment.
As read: 0 bar
